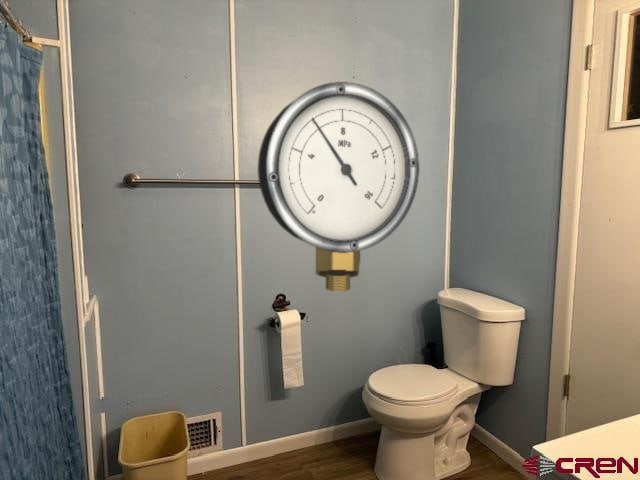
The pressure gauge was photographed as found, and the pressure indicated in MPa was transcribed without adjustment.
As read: 6 MPa
